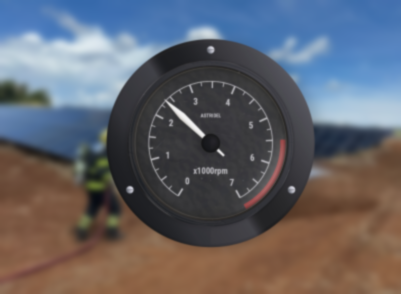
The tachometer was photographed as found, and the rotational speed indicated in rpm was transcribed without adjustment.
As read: 2375 rpm
